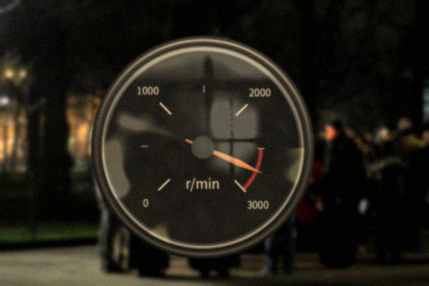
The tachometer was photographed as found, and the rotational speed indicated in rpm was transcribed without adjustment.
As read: 2750 rpm
